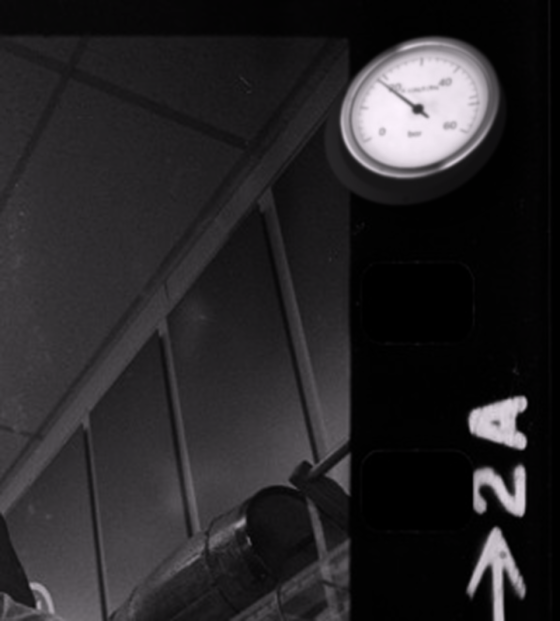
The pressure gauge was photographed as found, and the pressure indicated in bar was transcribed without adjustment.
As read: 18 bar
